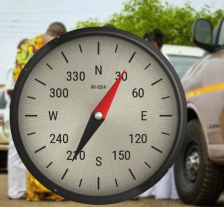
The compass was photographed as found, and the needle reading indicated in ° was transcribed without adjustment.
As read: 30 °
